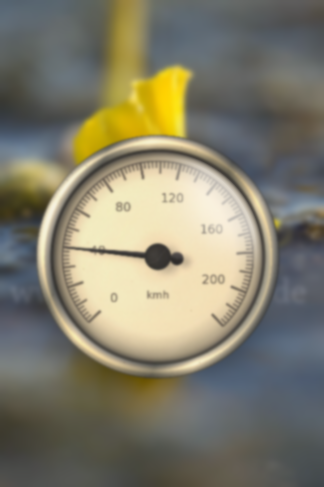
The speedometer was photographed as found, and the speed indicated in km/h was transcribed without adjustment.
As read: 40 km/h
